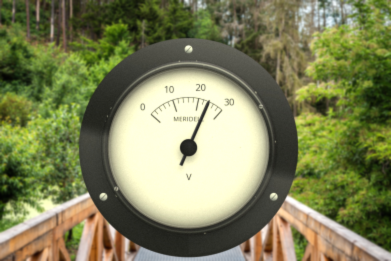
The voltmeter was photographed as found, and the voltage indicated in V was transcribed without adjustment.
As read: 24 V
